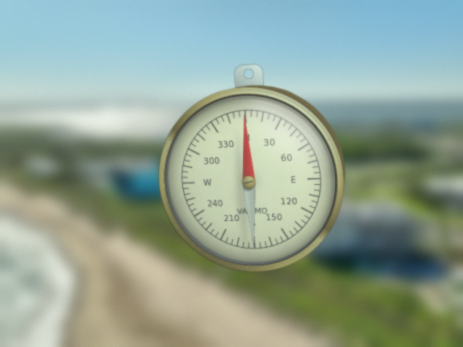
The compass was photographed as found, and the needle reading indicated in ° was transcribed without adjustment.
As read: 0 °
